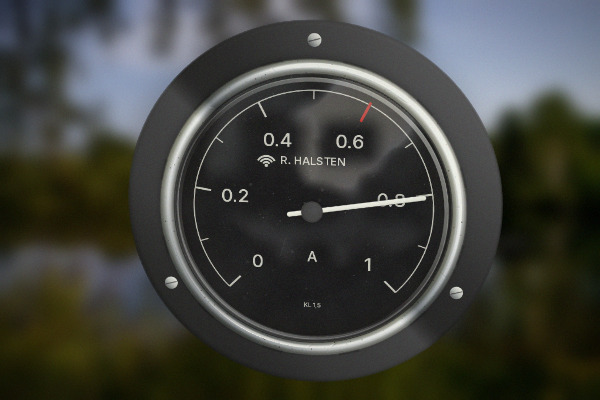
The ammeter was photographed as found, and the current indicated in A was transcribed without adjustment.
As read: 0.8 A
